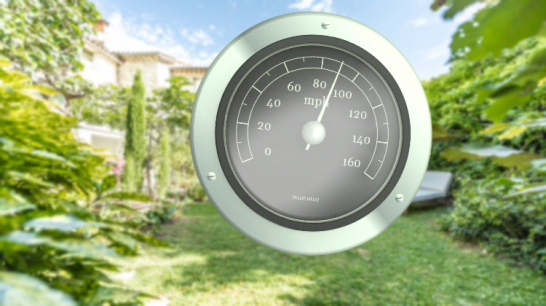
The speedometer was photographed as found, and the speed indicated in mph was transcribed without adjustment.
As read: 90 mph
